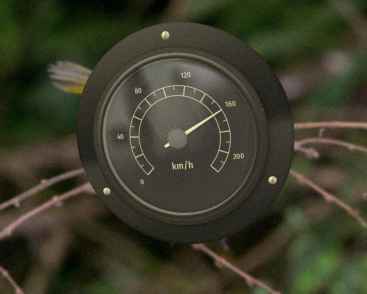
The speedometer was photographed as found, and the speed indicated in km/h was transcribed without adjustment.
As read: 160 km/h
